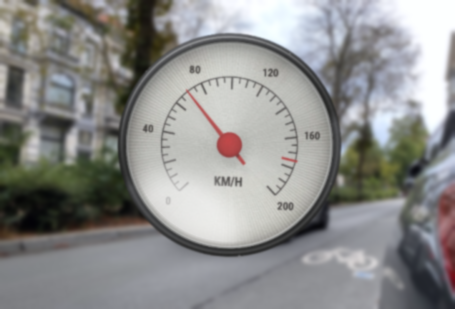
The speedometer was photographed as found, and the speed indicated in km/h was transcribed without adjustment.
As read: 70 km/h
